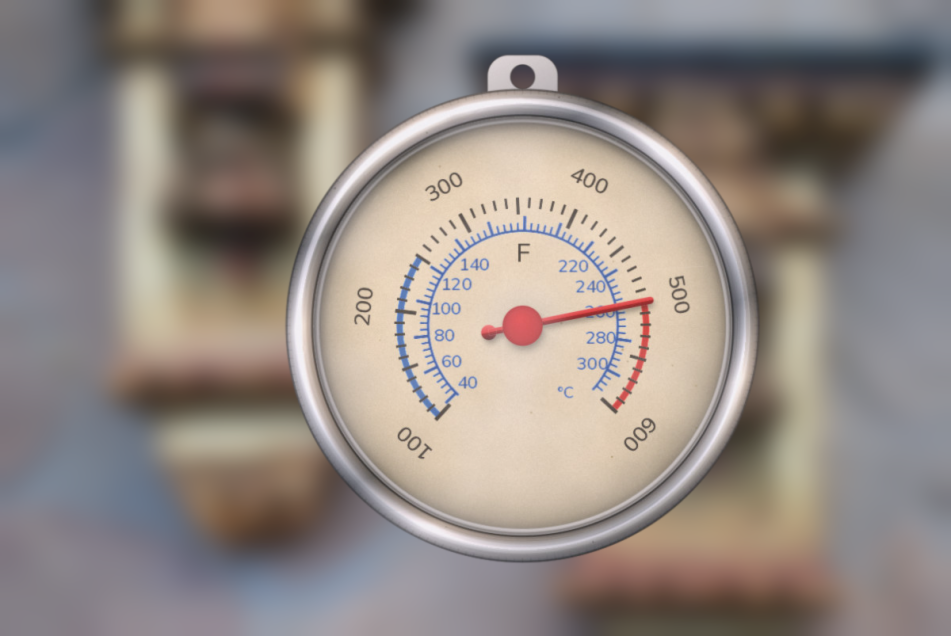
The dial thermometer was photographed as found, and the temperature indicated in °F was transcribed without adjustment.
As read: 500 °F
